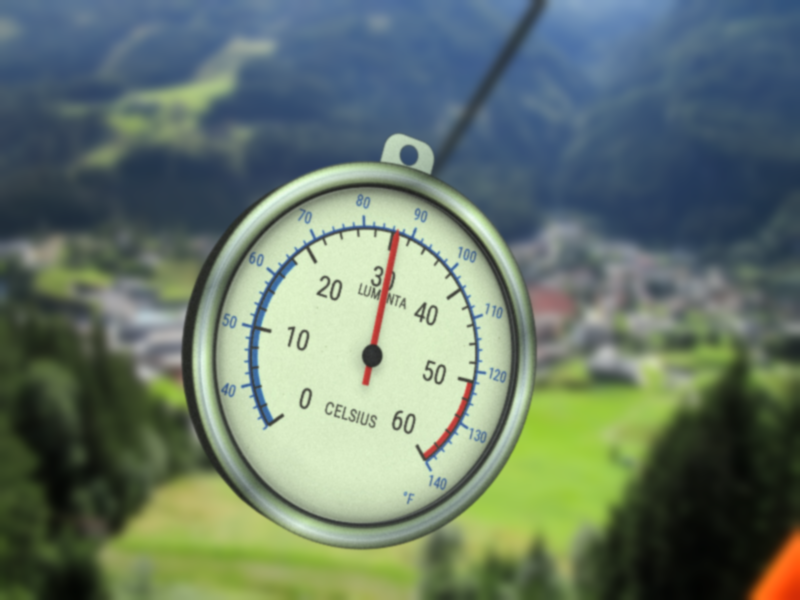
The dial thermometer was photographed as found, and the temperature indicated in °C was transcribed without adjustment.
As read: 30 °C
